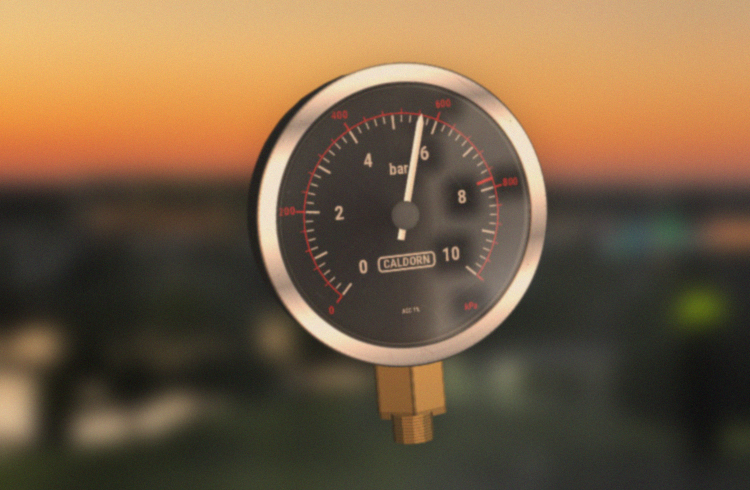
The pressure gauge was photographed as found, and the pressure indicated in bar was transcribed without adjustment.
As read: 5.6 bar
